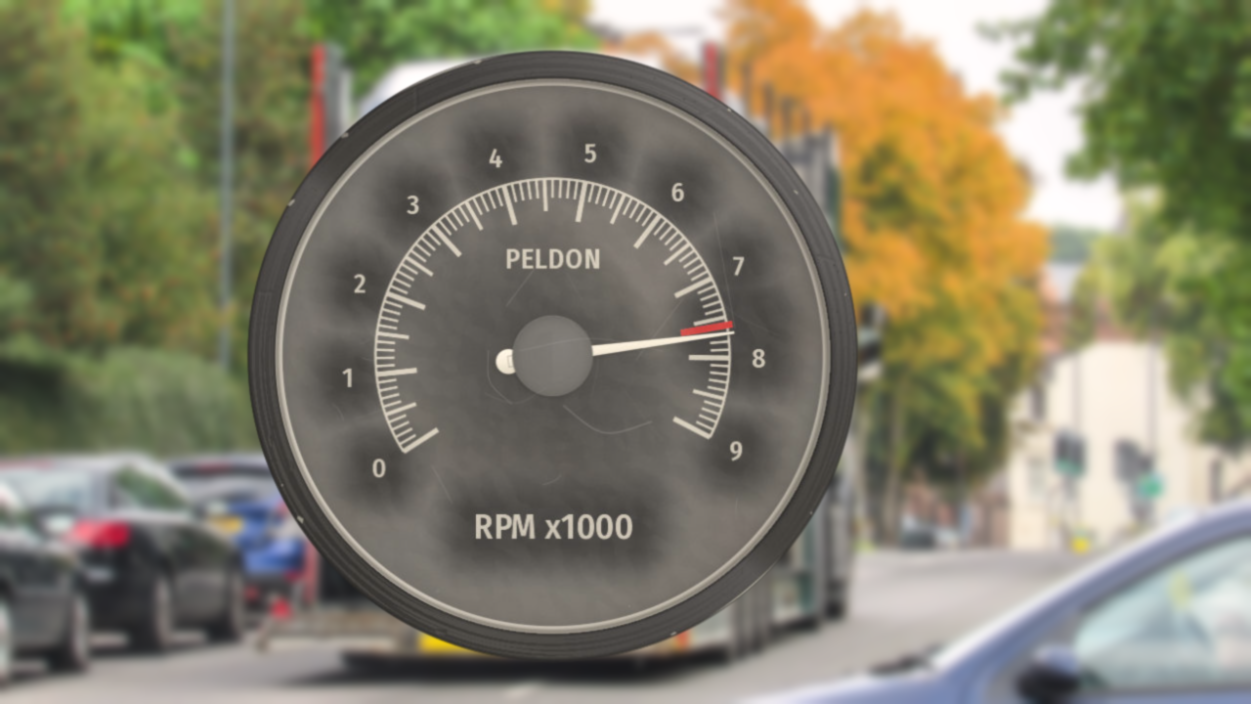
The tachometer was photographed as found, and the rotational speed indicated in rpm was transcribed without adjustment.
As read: 7700 rpm
